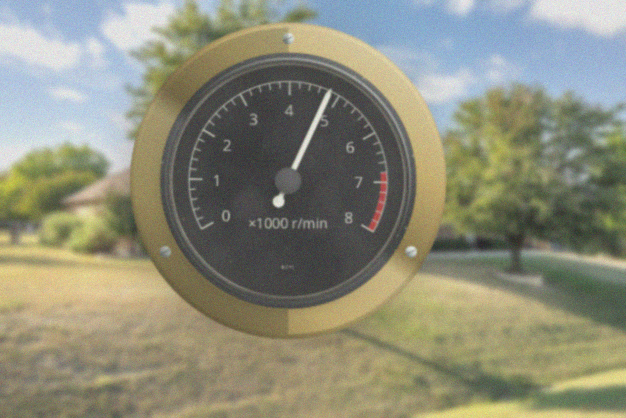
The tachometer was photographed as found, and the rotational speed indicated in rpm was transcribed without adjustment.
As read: 4800 rpm
